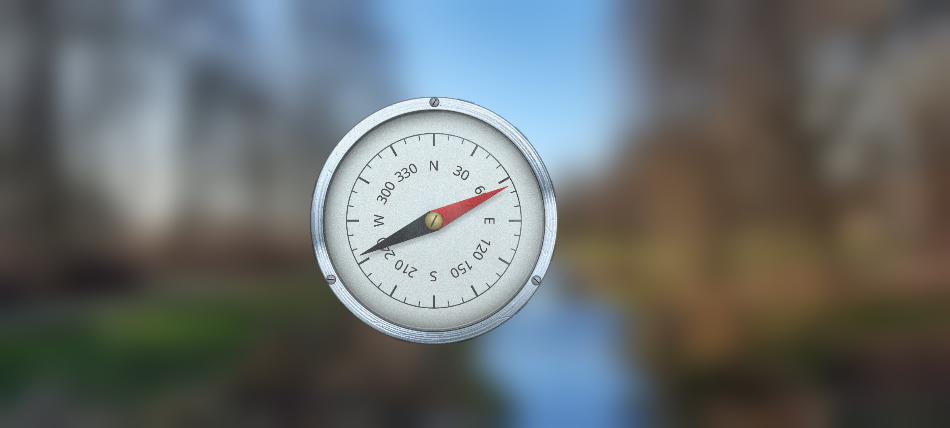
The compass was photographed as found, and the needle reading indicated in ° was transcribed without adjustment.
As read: 65 °
